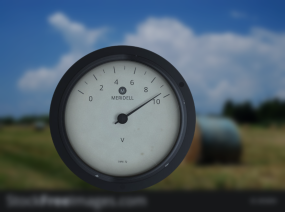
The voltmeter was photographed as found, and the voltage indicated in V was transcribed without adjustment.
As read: 9.5 V
